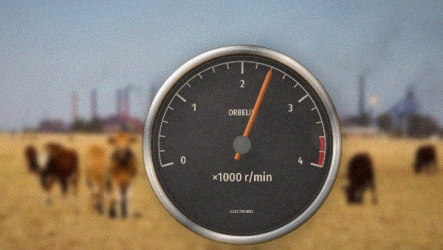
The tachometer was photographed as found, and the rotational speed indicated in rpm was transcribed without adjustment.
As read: 2400 rpm
